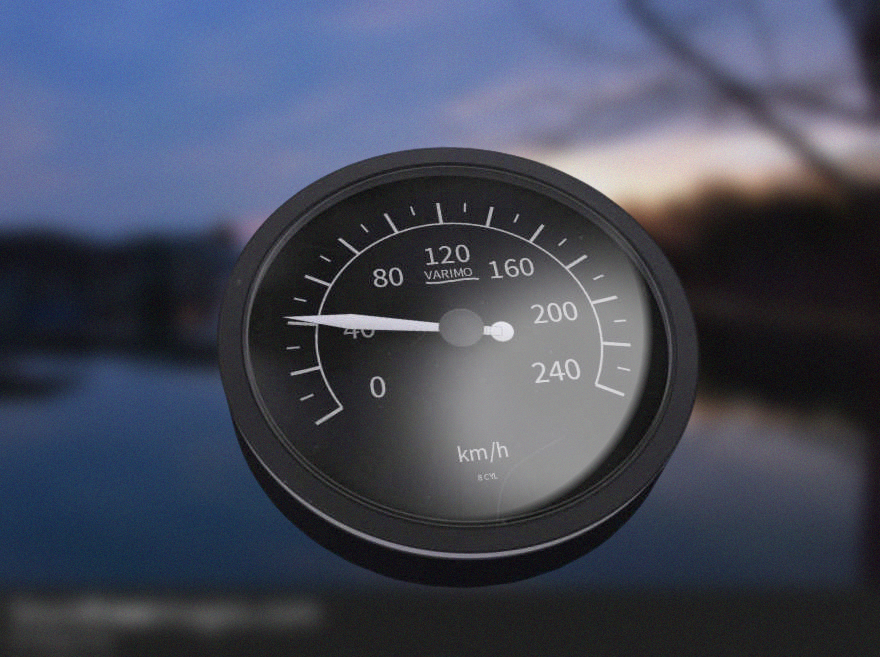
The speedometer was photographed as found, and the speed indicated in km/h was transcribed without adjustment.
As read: 40 km/h
